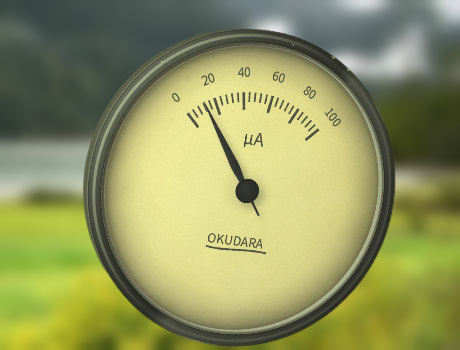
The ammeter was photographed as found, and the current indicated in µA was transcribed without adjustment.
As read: 12 µA
